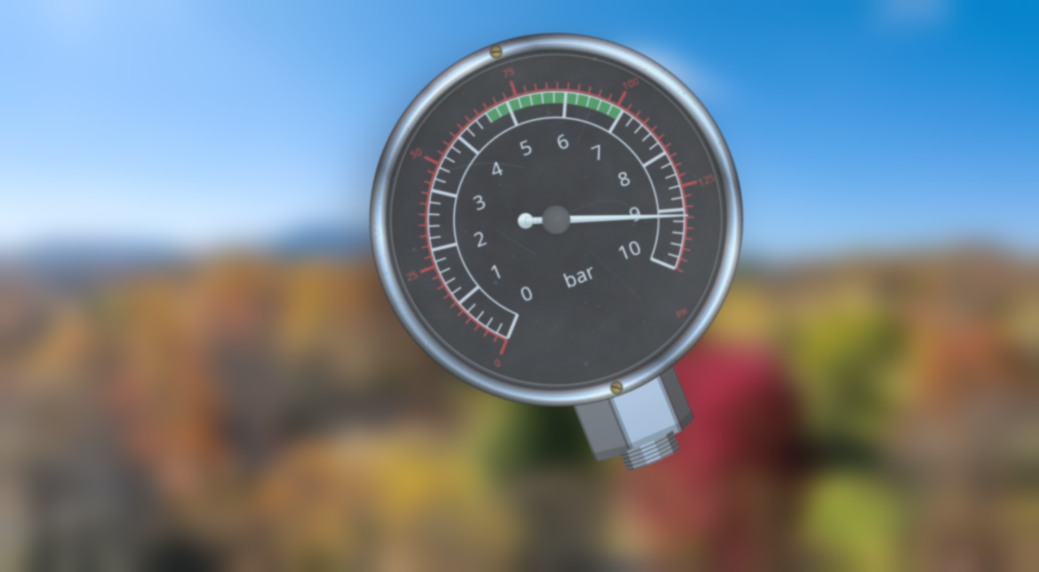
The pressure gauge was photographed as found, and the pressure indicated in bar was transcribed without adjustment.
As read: 9.1 bar
